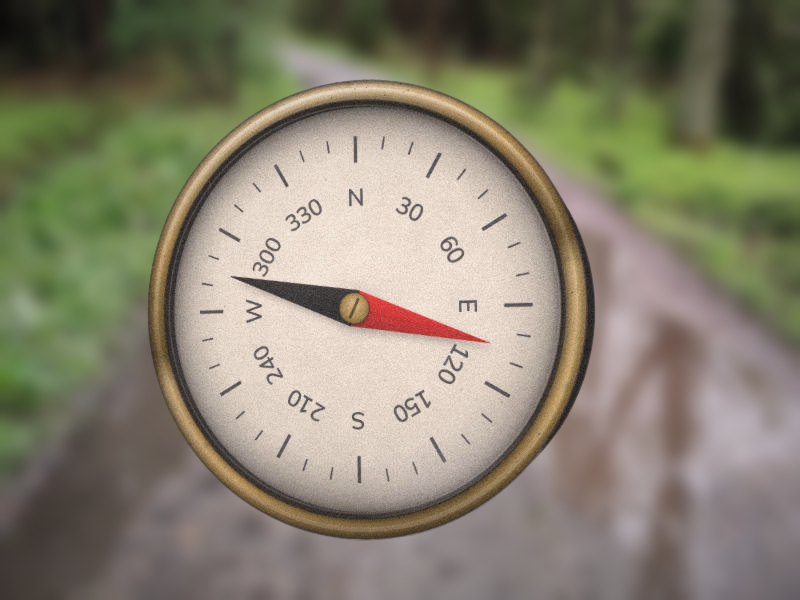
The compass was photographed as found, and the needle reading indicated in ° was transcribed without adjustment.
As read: 105 °
